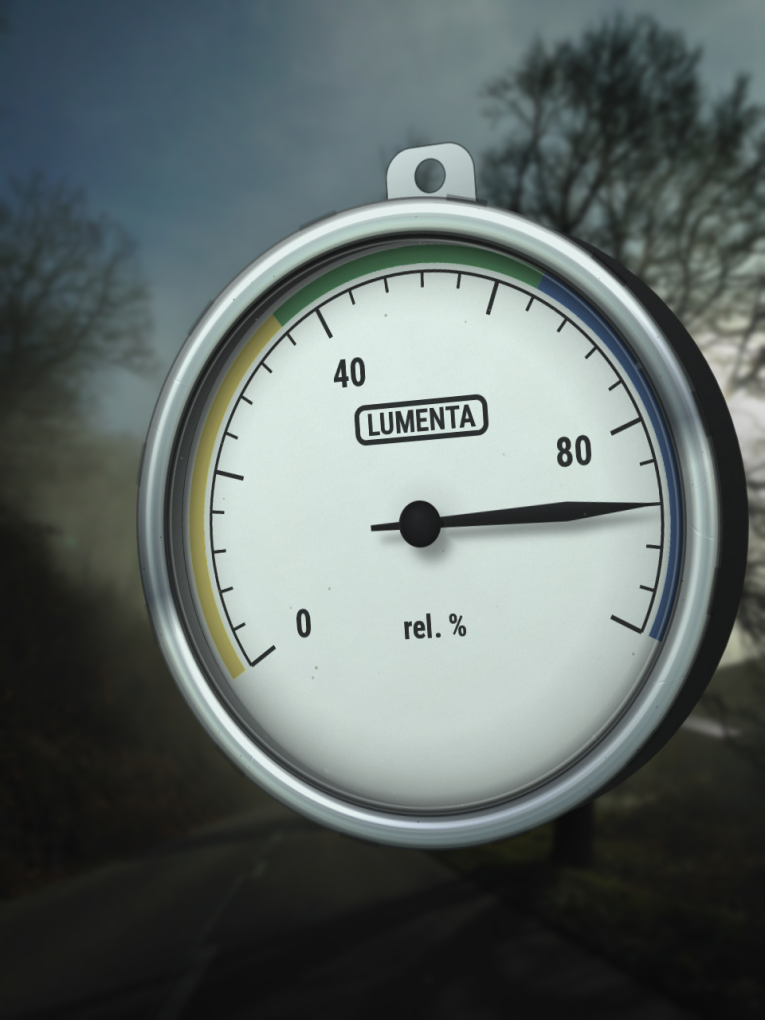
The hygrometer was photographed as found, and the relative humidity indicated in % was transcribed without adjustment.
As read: 88 %
